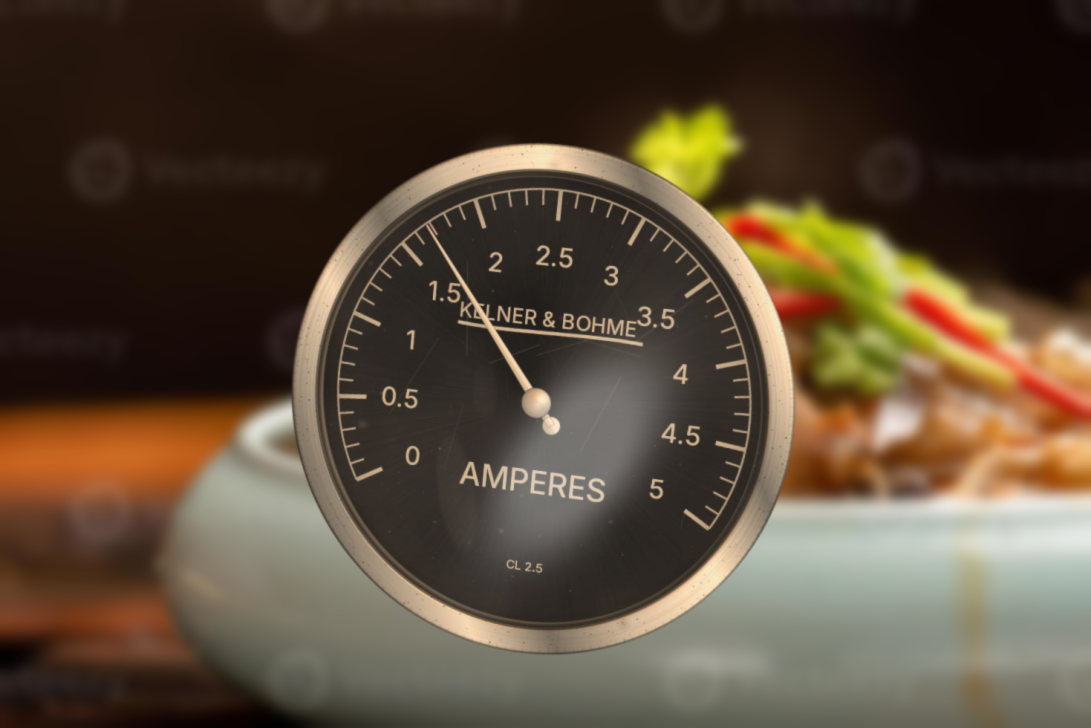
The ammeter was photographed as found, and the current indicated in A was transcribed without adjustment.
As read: 1.7 A
